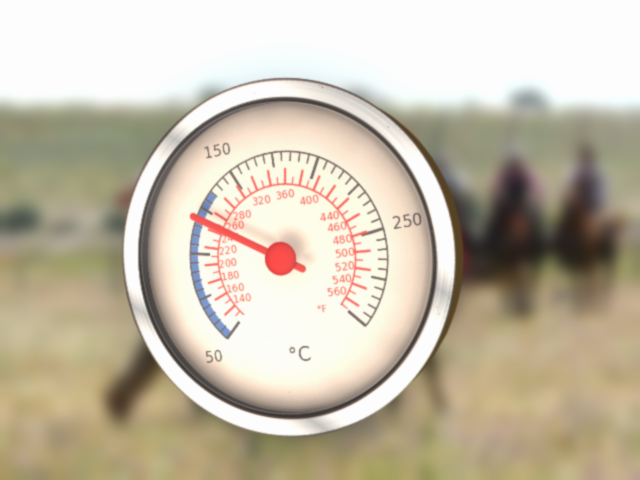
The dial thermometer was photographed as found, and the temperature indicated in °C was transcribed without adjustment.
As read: 120 °C
